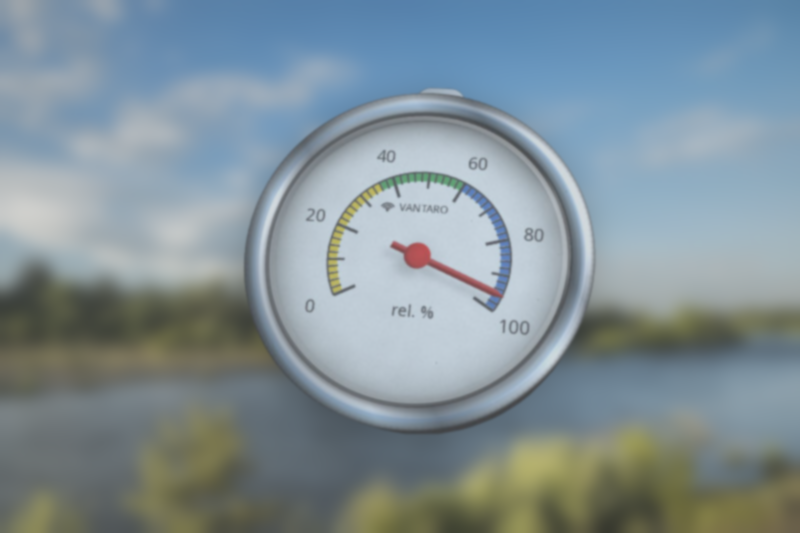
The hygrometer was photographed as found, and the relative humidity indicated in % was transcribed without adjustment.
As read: 96 %
